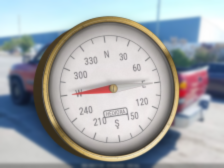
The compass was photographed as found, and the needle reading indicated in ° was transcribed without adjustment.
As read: 270 °
